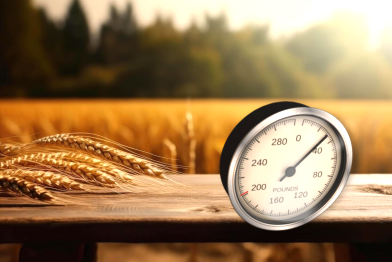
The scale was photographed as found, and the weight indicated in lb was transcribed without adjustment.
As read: 30 lb
